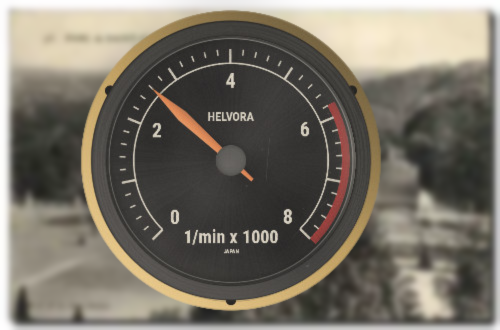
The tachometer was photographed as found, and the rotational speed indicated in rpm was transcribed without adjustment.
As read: 2600 rpm
